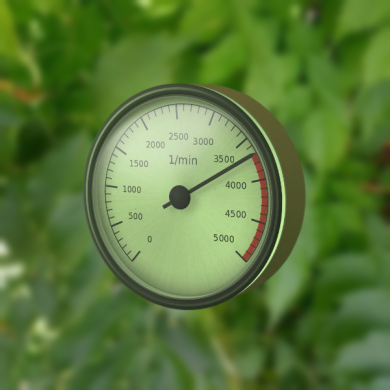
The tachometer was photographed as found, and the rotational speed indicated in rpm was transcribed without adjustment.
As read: 3700 rpm
